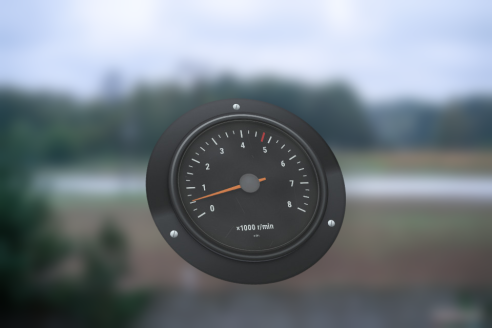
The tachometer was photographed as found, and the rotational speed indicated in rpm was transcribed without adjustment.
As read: 500 rpm
